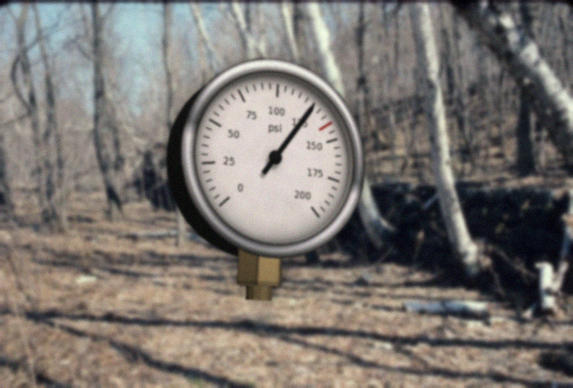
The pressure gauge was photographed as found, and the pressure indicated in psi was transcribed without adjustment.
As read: 125 psi
